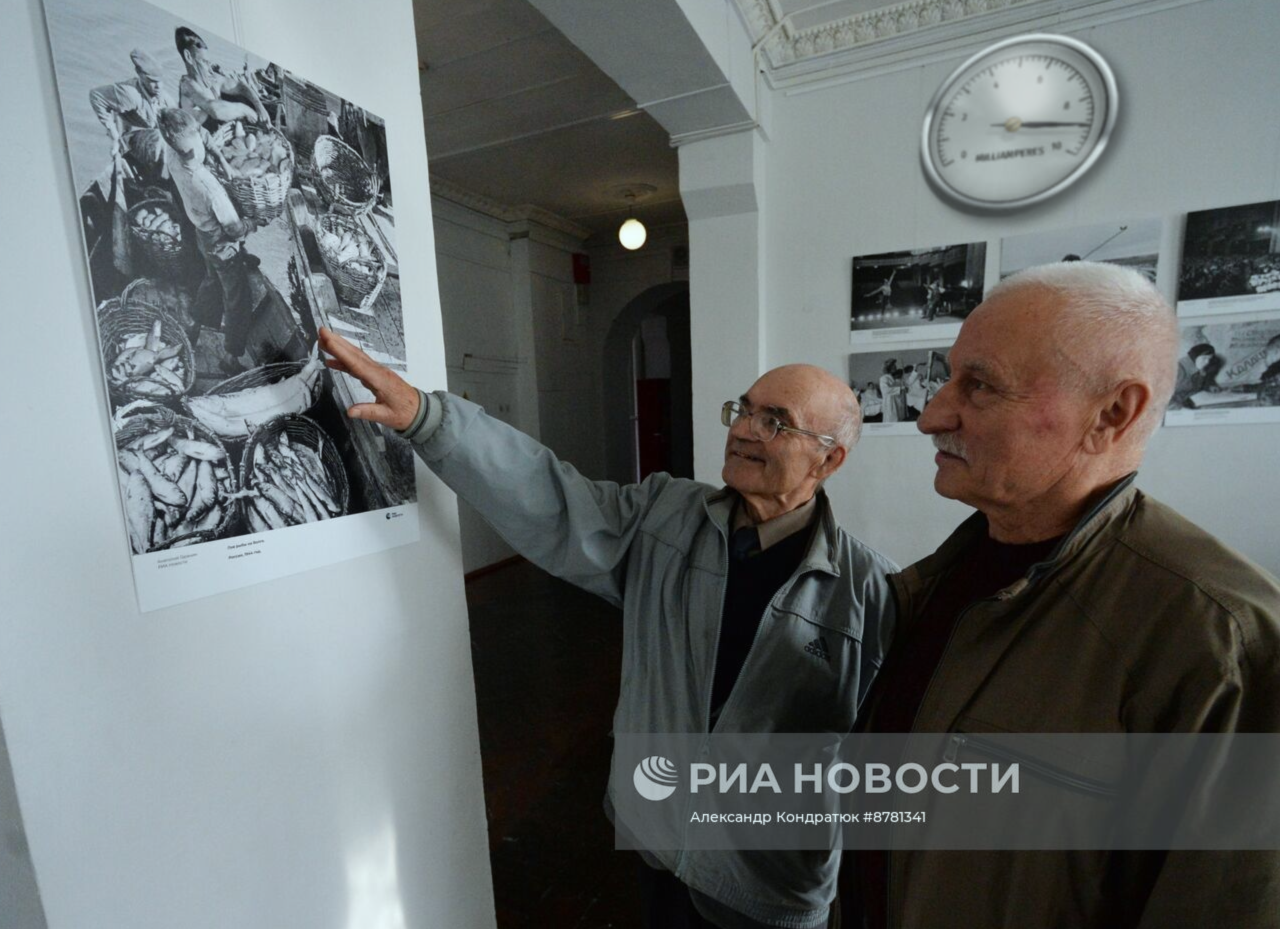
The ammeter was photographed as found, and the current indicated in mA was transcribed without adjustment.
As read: 9 mA
